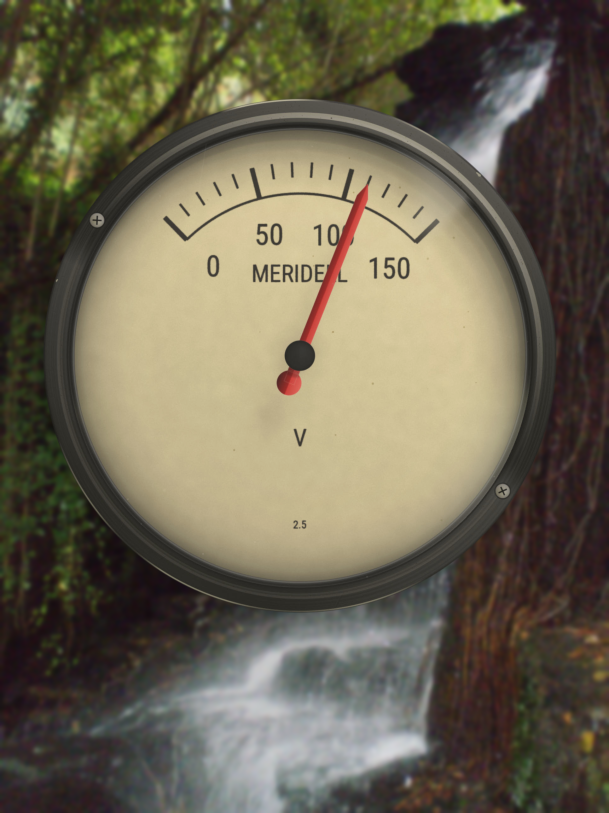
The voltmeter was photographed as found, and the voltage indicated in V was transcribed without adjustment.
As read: 110 V
